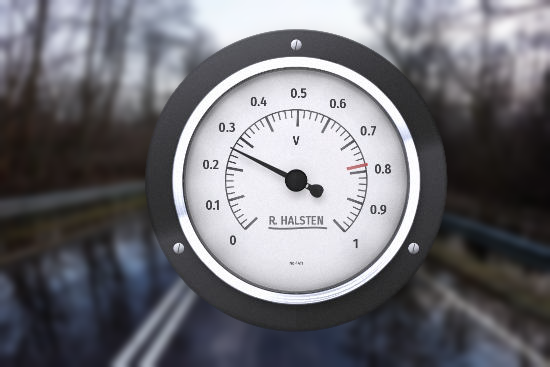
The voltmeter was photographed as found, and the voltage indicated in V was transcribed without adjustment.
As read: 0.26 V
